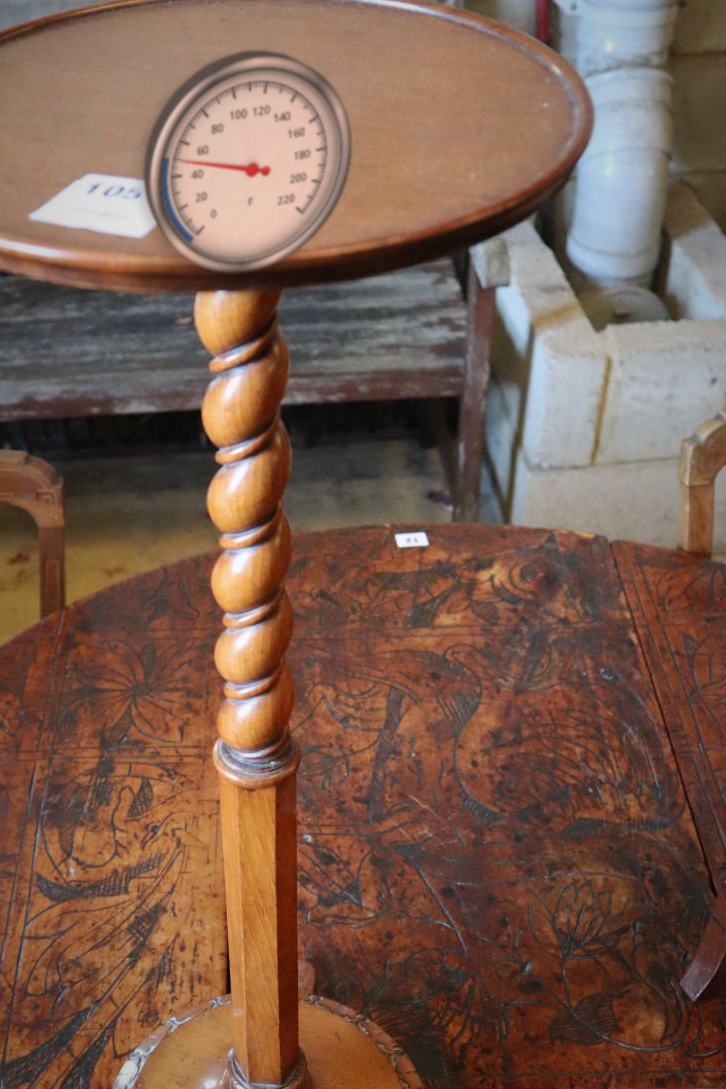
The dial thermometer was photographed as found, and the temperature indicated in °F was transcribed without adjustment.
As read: 50 °F
